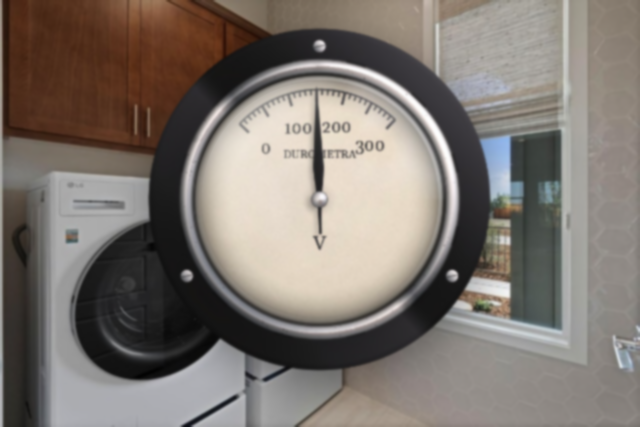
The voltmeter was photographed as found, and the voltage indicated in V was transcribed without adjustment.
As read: 150 V
